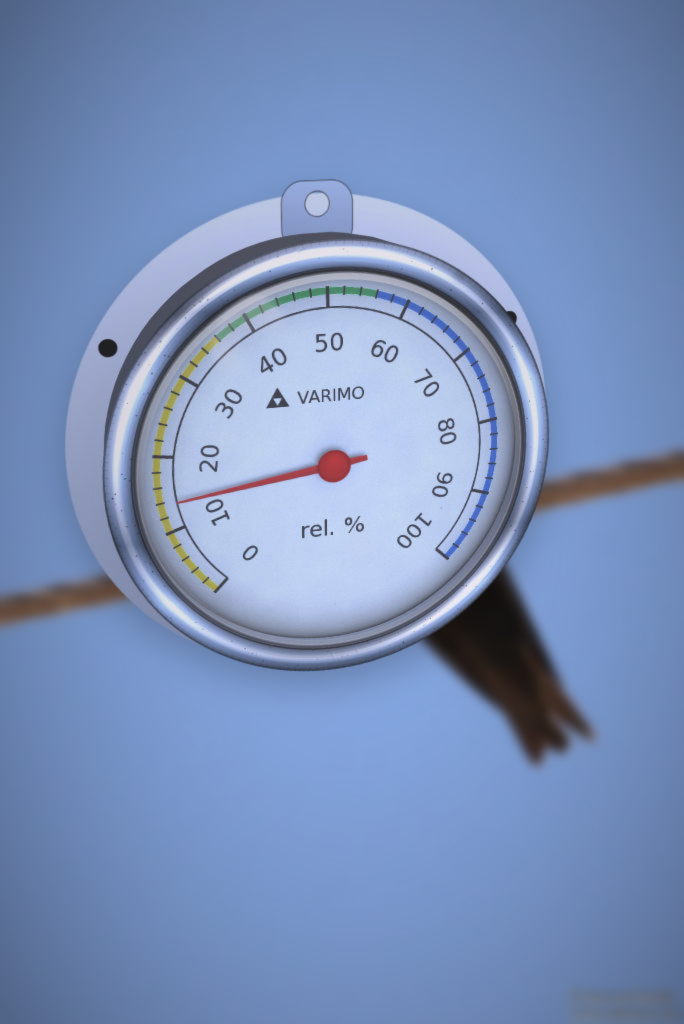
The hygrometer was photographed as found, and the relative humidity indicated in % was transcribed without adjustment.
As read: 14 %
